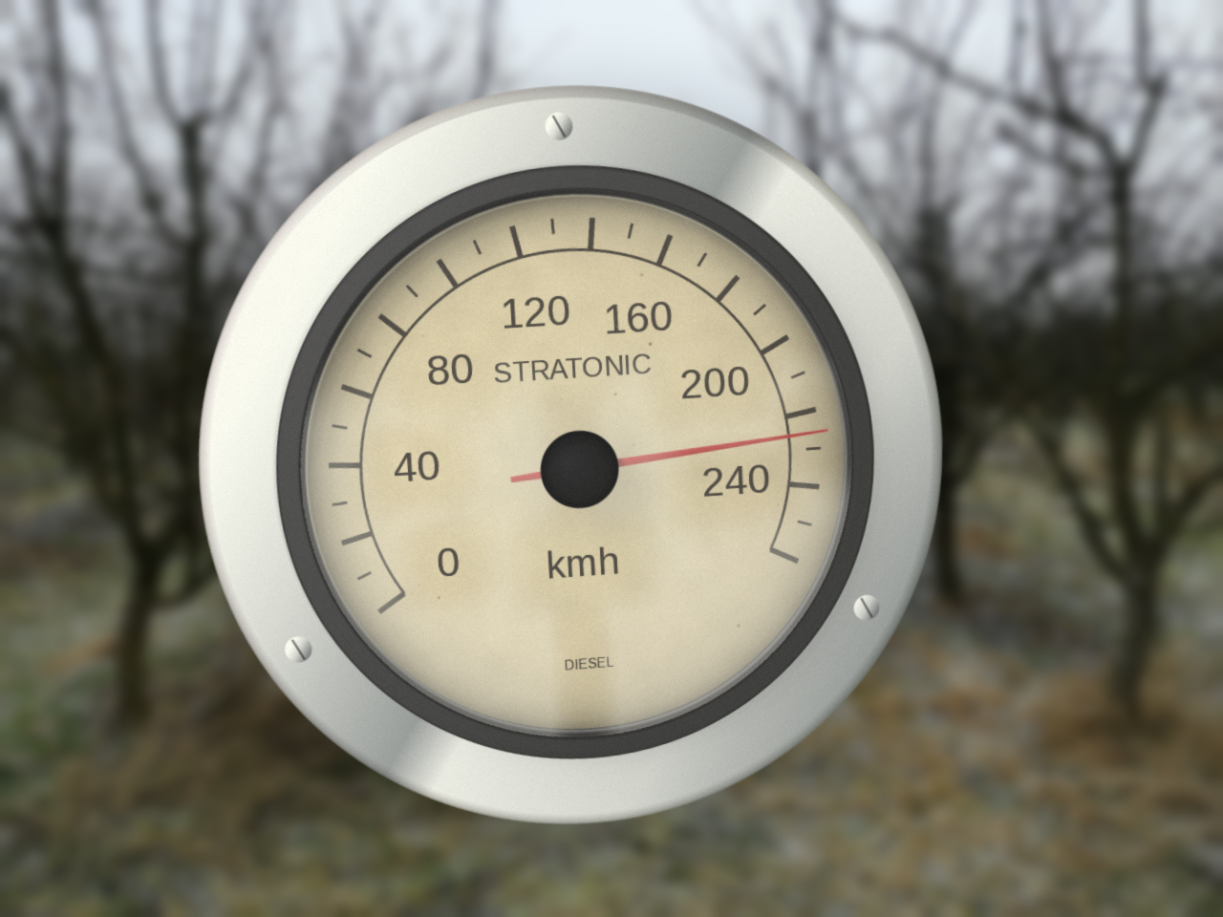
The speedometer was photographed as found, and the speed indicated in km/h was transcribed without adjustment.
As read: 225 km/h
